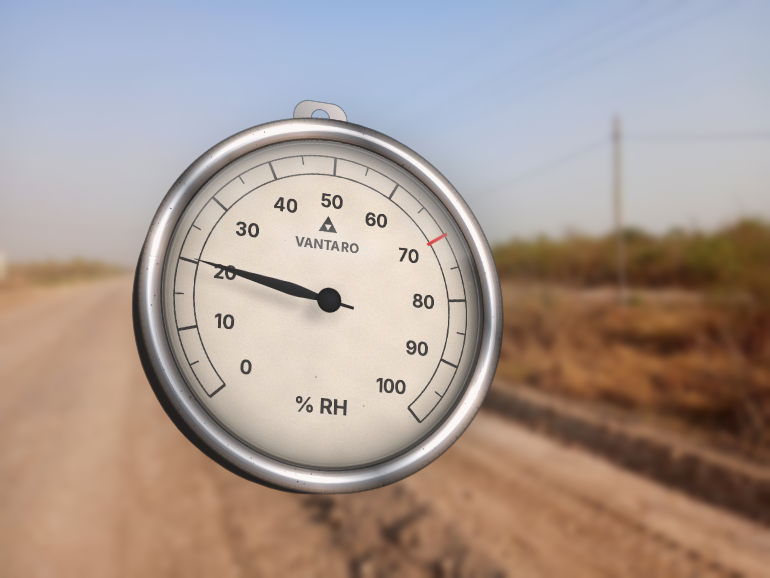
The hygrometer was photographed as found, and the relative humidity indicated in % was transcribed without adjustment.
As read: 20 %
